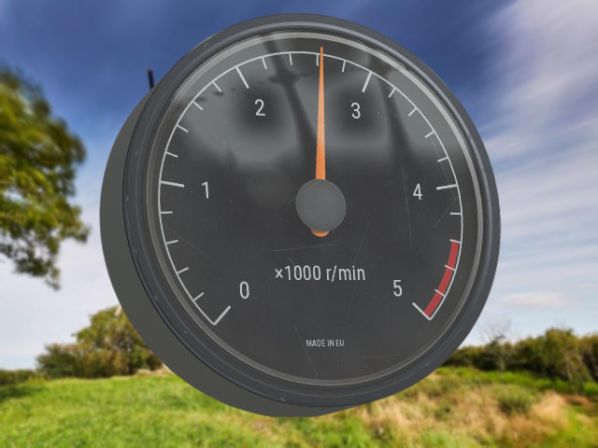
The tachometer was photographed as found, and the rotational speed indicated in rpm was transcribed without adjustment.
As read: 2600 rpm
